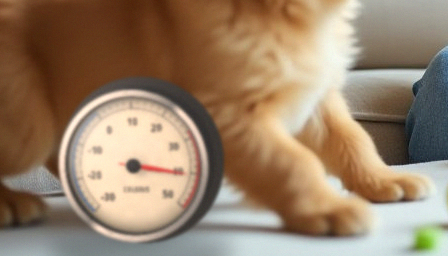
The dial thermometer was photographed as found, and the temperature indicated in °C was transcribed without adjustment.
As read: 40 °C
